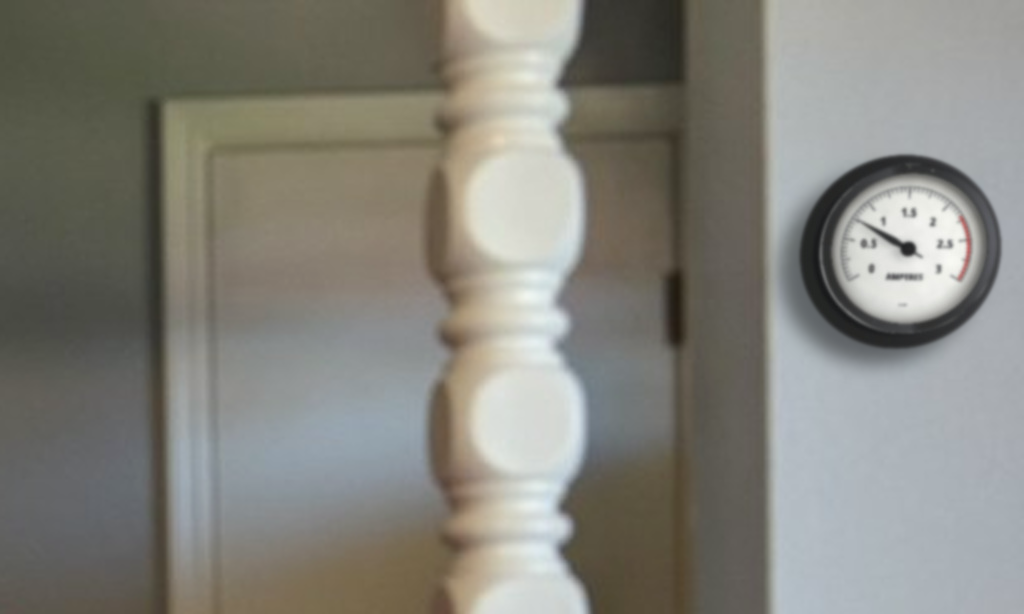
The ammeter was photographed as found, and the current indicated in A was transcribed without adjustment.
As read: 0.75 A
